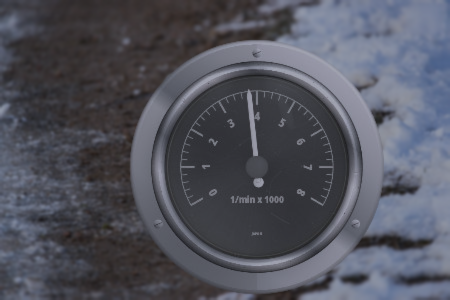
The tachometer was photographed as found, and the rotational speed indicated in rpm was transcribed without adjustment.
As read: 3800 rpm
